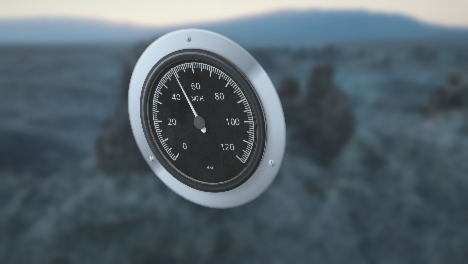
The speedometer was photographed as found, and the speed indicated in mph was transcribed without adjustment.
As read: 50 mph
